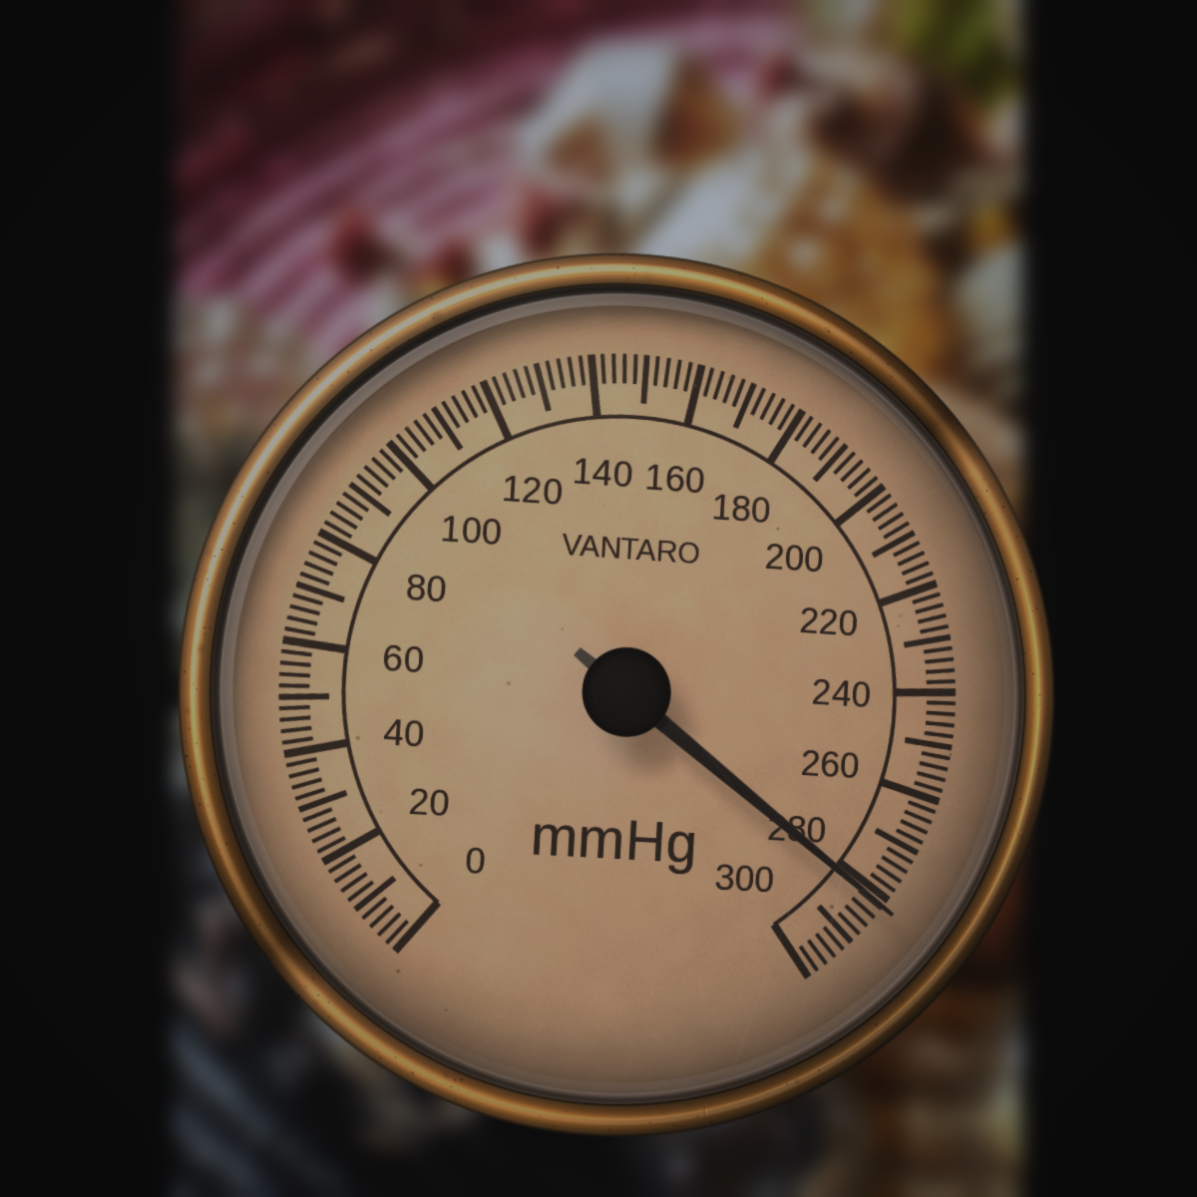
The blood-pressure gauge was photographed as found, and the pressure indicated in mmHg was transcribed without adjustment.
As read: 282 mmHg
